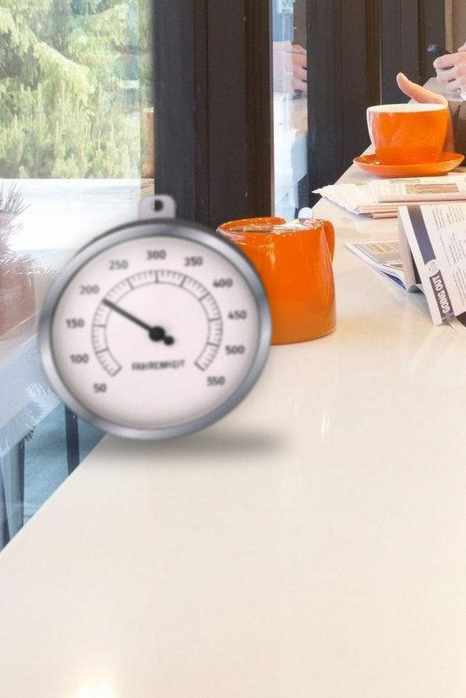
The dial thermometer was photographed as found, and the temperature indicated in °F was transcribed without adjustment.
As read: 200 °F
